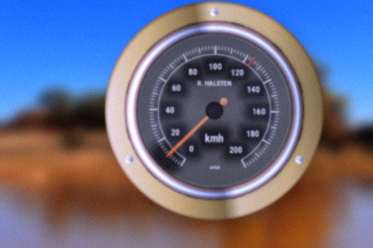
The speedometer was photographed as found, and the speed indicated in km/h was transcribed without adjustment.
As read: 10 km/h
